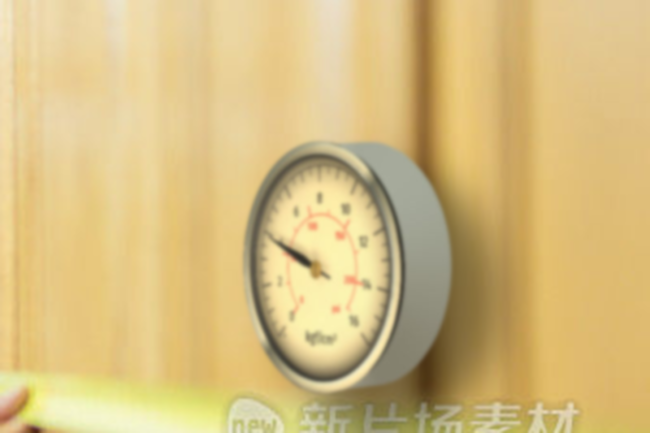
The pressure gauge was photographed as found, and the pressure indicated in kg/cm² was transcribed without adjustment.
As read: 4 kg/cm²
